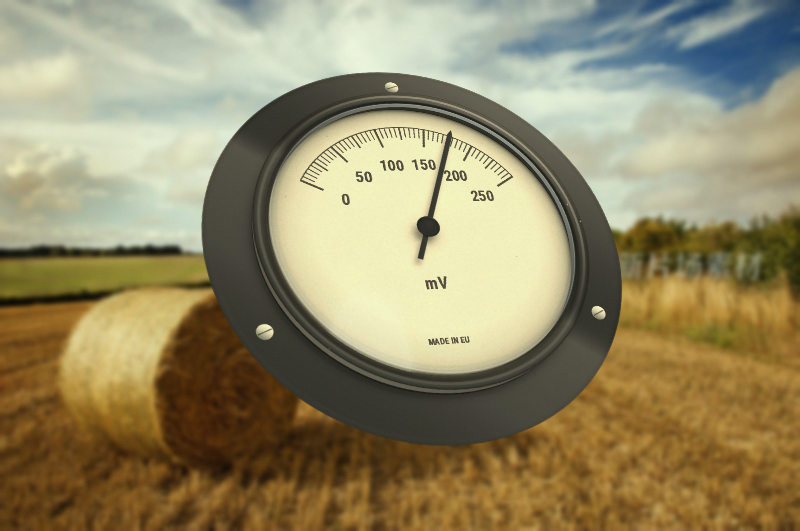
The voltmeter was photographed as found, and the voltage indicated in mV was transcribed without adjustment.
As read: 175 mV
